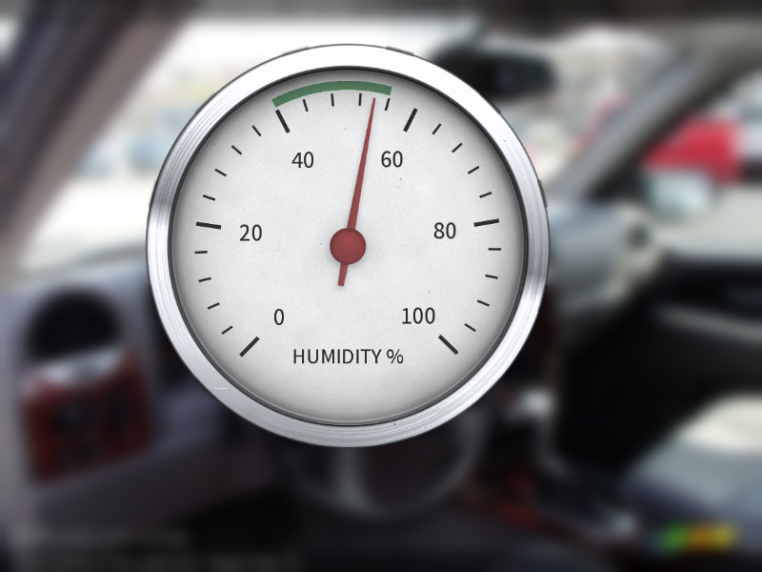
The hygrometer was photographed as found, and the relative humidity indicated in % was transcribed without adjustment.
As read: 54 %
